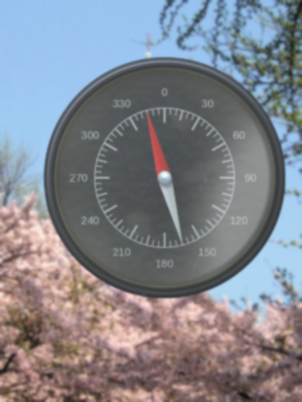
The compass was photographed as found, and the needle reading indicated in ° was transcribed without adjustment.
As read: 345 °
